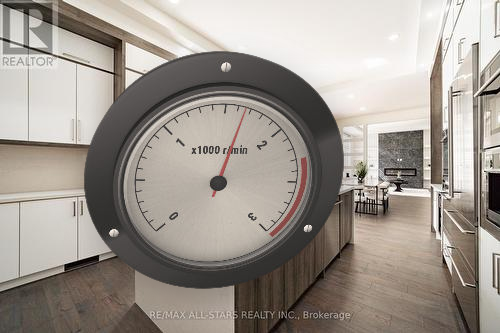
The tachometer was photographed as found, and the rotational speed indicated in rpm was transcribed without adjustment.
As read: 1650 rpm
